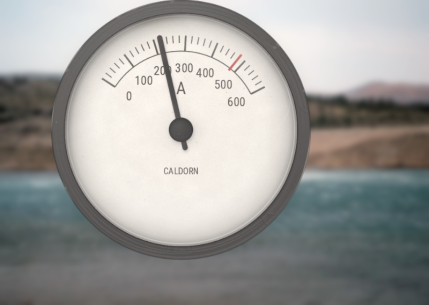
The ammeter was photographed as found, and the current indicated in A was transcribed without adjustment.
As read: 220 A
